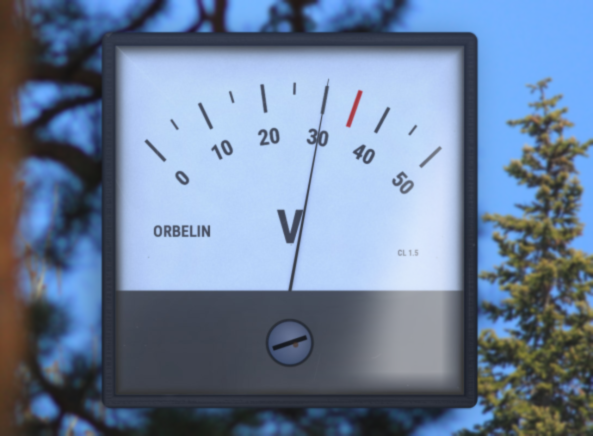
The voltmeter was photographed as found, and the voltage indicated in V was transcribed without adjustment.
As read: 30 V
